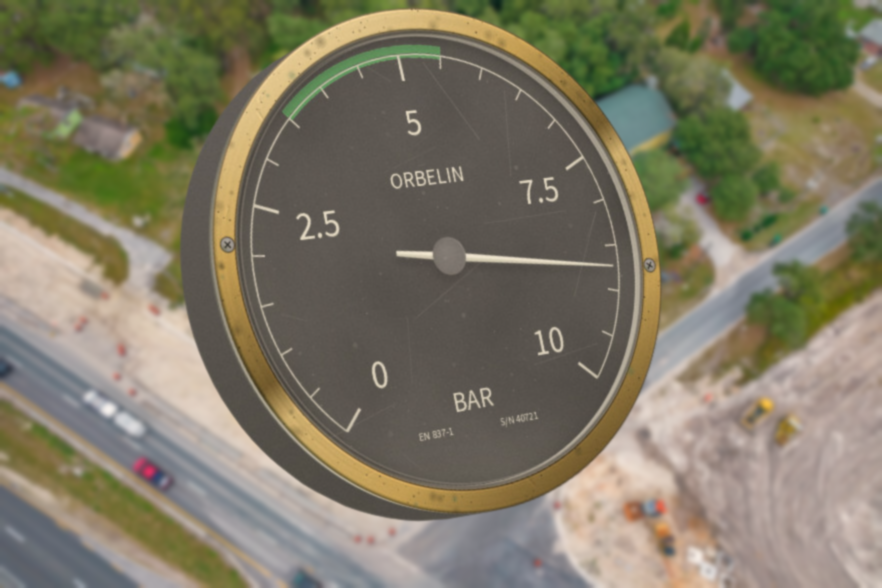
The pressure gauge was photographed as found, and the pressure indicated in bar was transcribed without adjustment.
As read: 8.75 bar
